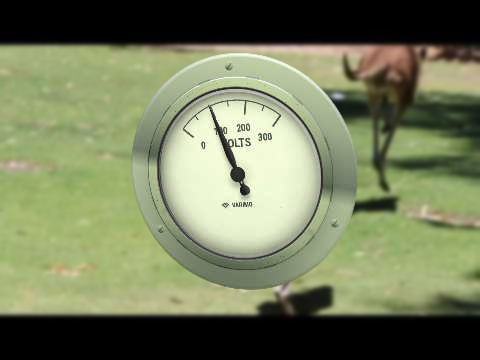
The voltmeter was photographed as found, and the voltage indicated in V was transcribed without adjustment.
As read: 100 V
